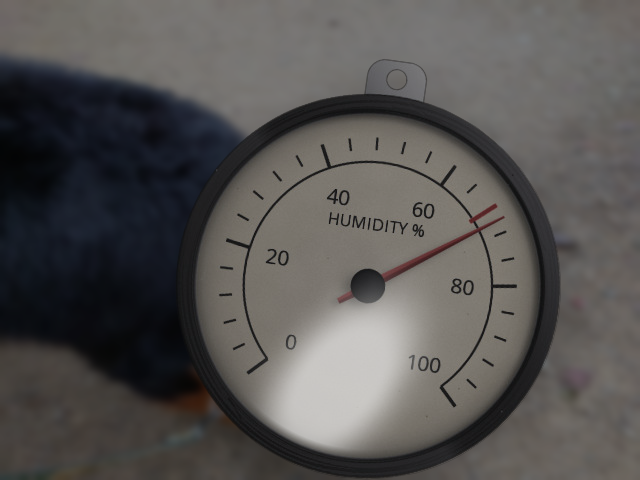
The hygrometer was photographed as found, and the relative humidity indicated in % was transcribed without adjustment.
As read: 70 %
